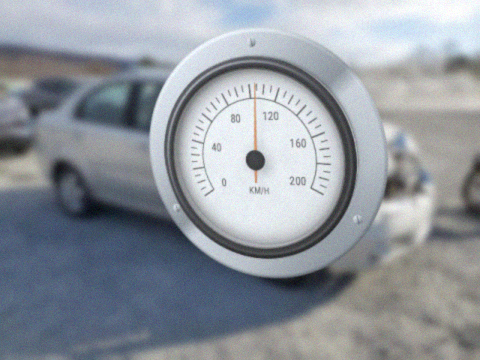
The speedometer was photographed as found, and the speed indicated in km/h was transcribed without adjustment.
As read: 105 km/h
